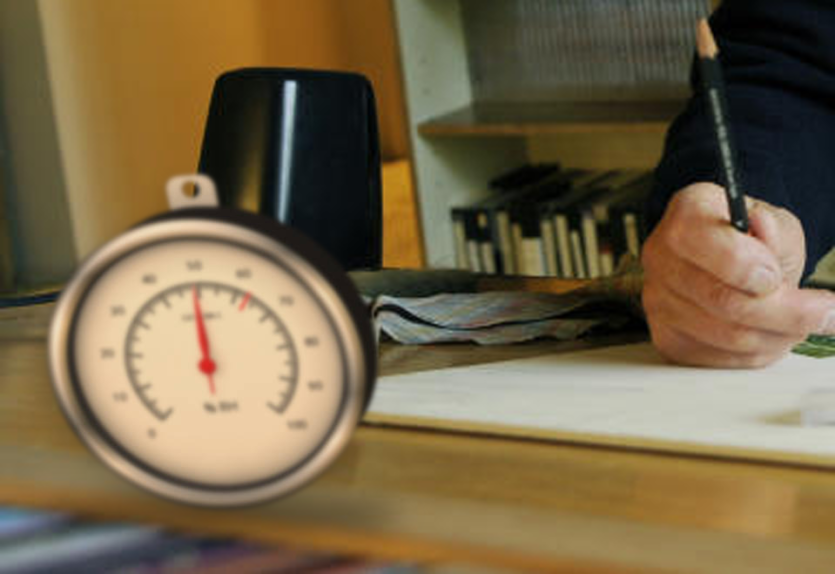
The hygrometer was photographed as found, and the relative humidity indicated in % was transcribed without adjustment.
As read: 50 %
